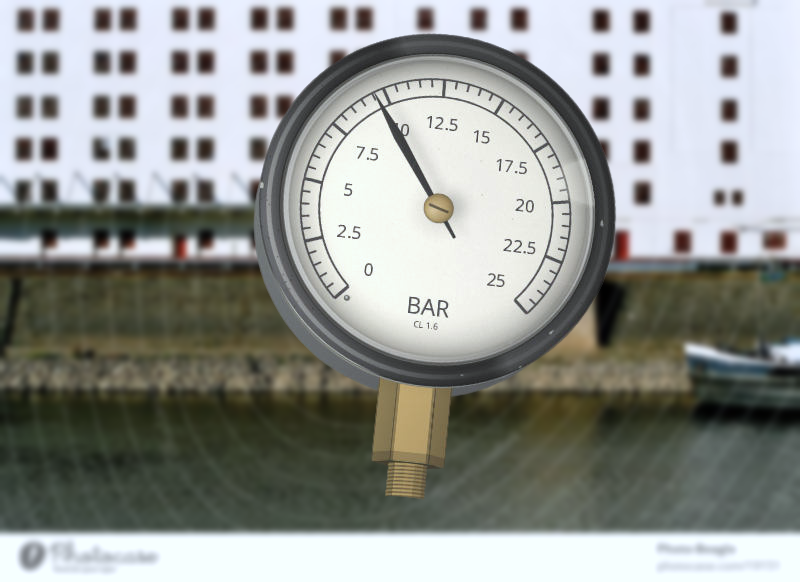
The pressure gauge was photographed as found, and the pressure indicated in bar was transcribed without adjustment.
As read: 9.5 bar
